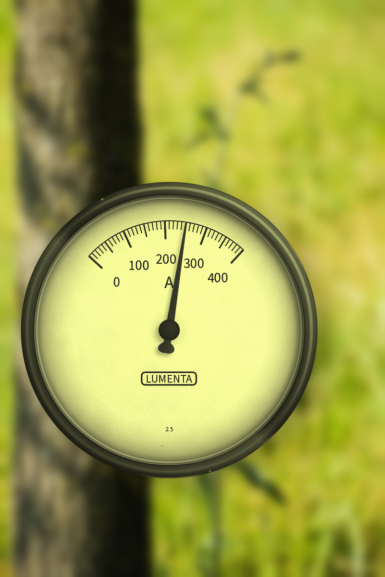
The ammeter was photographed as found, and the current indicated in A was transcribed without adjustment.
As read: 250 A
